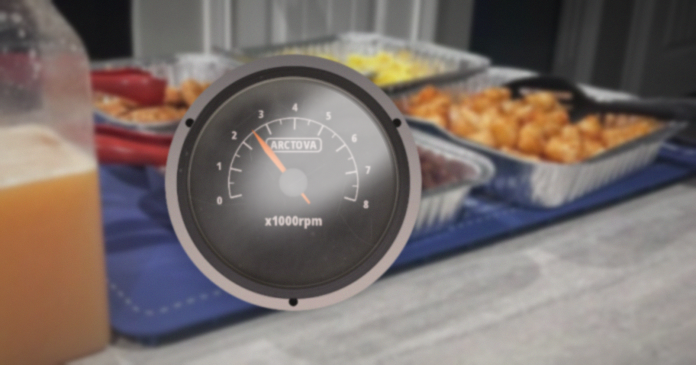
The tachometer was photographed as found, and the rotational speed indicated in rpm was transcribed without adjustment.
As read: 2500 rpm
